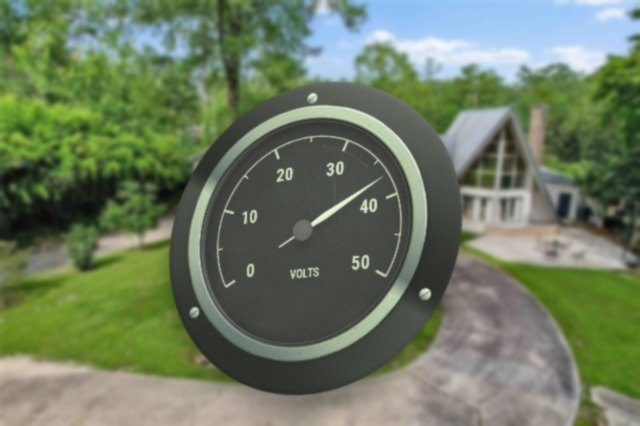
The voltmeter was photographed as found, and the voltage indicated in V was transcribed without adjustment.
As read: 37.5 V
